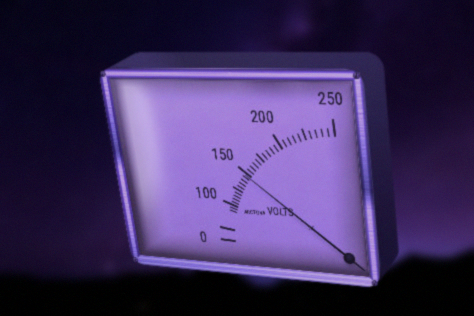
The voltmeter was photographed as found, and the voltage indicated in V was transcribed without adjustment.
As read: 150 V
